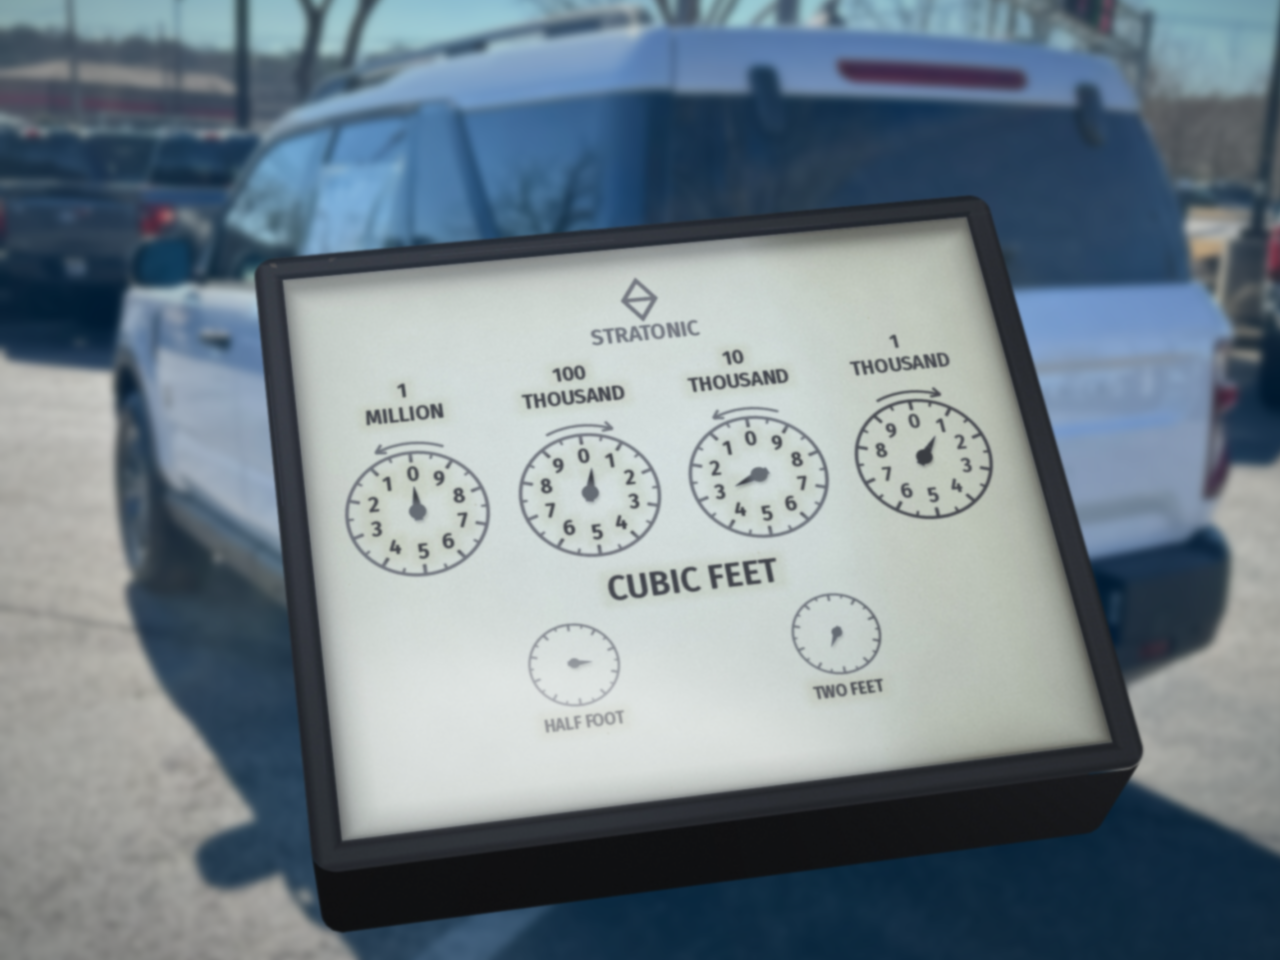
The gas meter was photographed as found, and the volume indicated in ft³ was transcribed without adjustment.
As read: 3100 ft³
